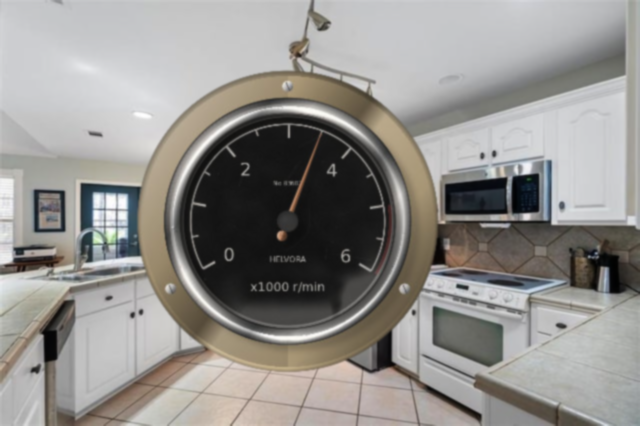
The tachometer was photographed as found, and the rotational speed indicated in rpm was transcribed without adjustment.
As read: 3500 rpm
